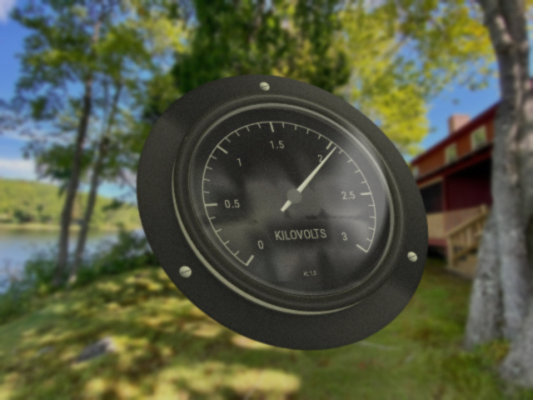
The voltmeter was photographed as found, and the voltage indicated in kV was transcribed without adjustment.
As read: 2.05 kV
